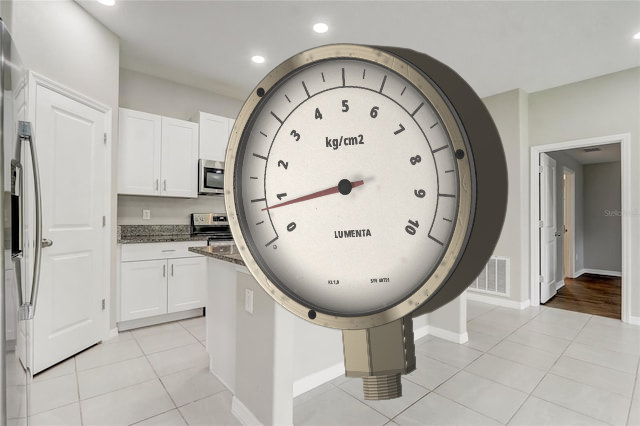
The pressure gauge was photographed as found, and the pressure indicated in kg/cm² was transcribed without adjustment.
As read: 0.75 kg/cm²
